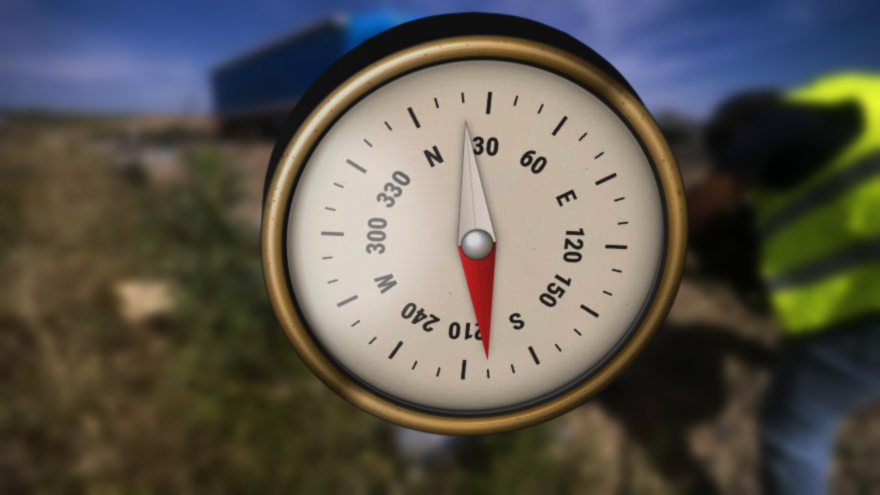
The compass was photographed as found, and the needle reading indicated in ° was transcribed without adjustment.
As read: 200 °
